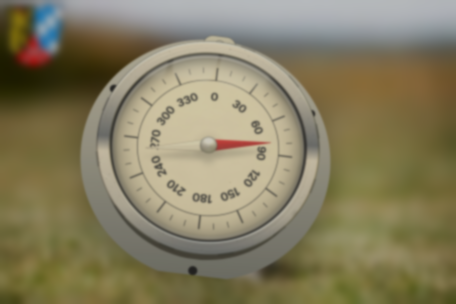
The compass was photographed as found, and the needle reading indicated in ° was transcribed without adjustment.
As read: 80 °
